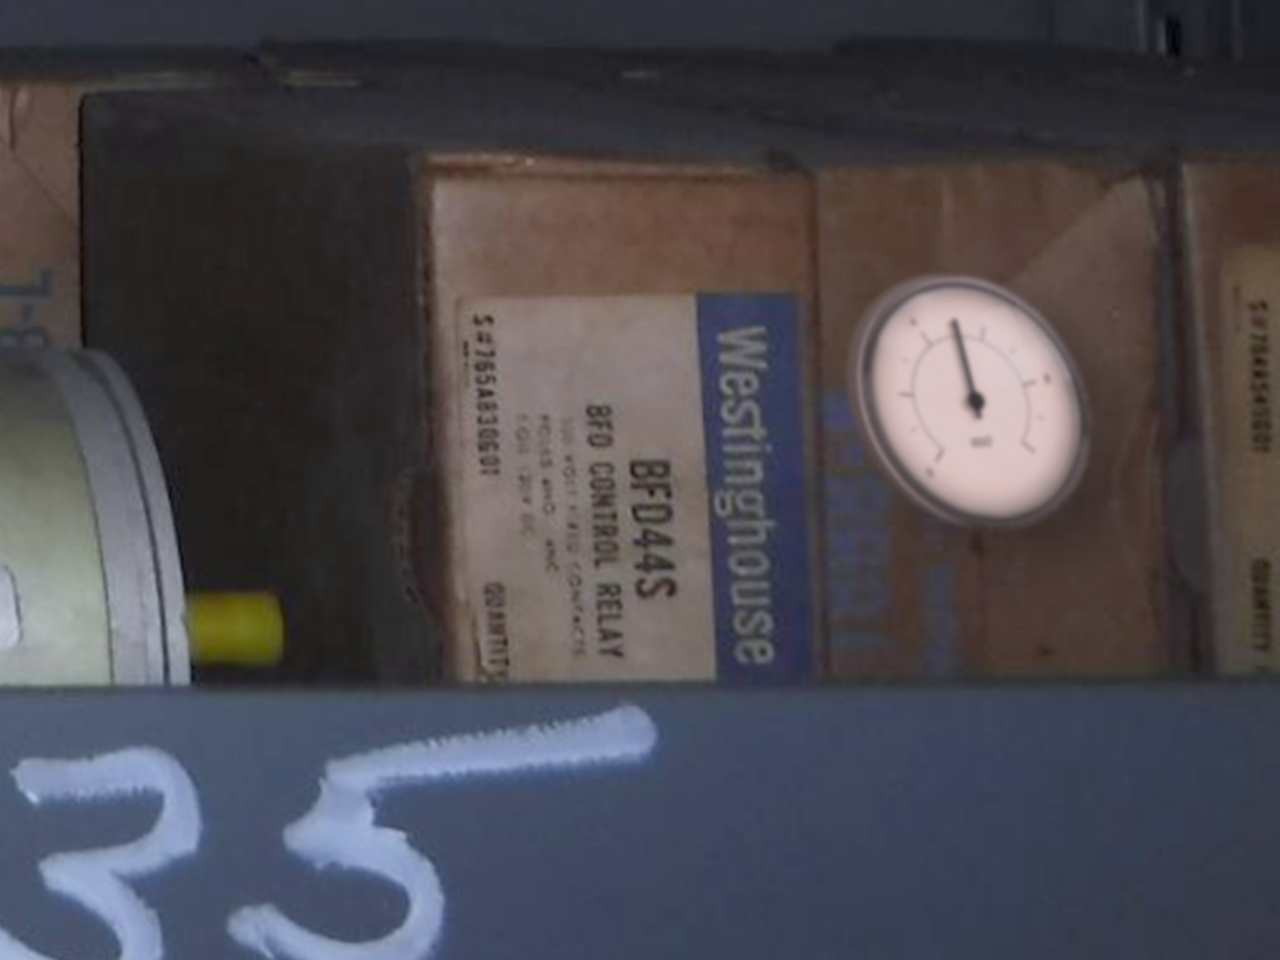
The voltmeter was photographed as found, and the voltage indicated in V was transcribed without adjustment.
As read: 5 V
